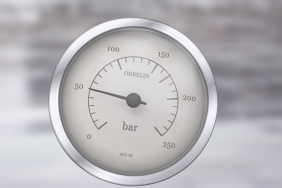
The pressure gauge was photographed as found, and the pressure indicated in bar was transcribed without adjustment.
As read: 50 bar
